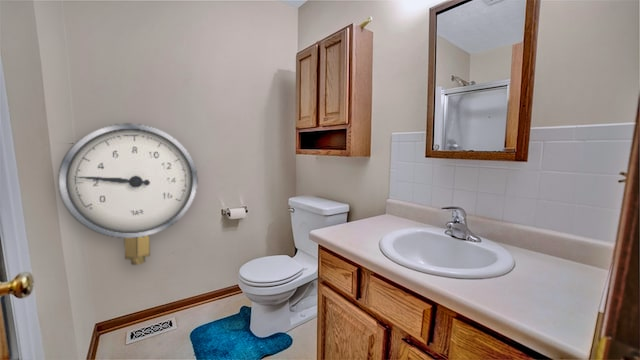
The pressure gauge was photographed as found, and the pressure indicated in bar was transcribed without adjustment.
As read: 2.5 bar
